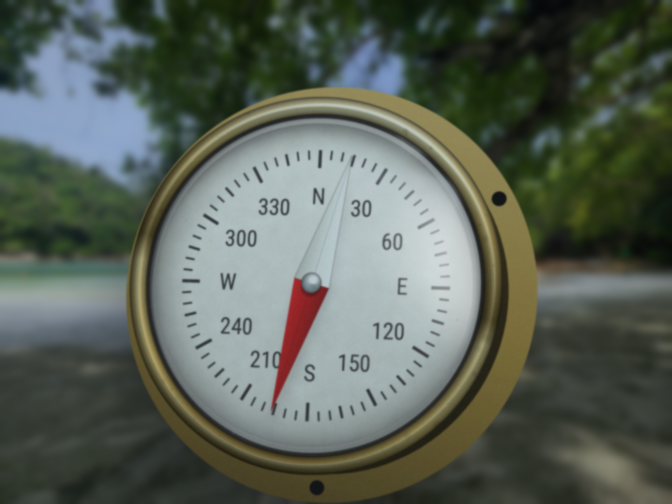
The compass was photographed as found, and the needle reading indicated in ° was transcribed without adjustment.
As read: 195 °
